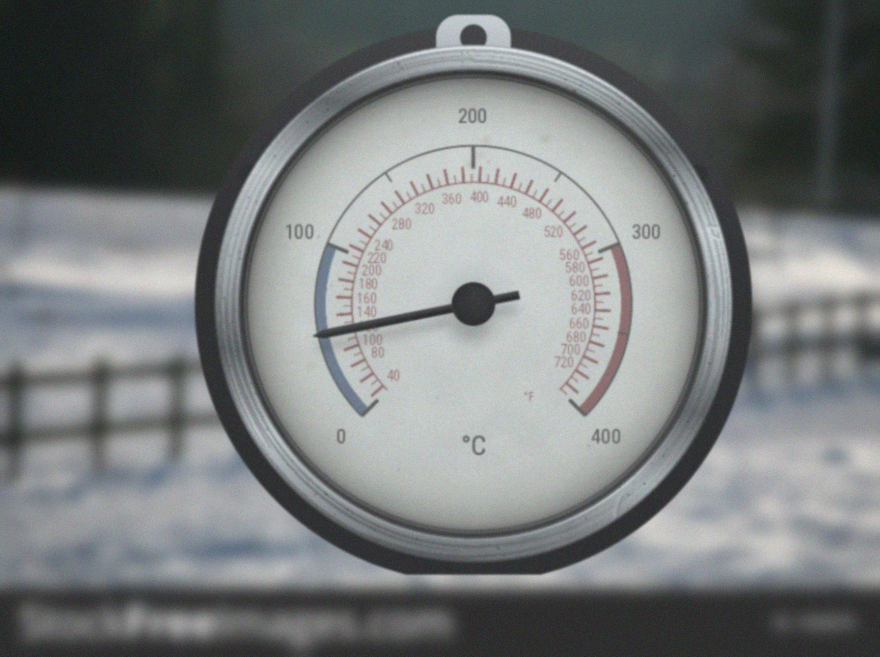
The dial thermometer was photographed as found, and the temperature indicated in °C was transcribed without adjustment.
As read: 50 °C
